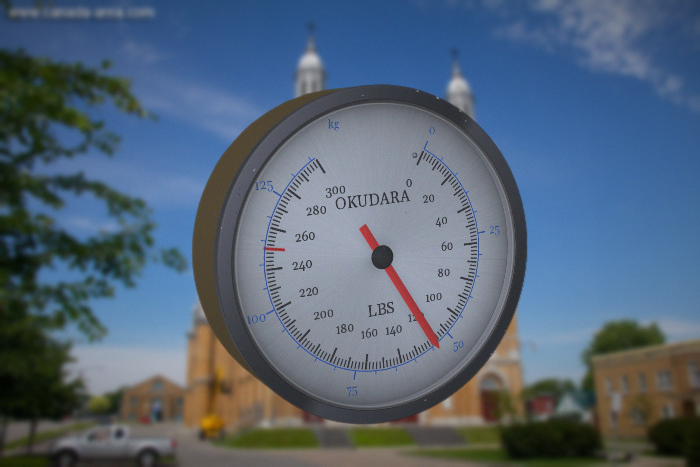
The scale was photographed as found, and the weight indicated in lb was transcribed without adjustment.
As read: 120 lb
